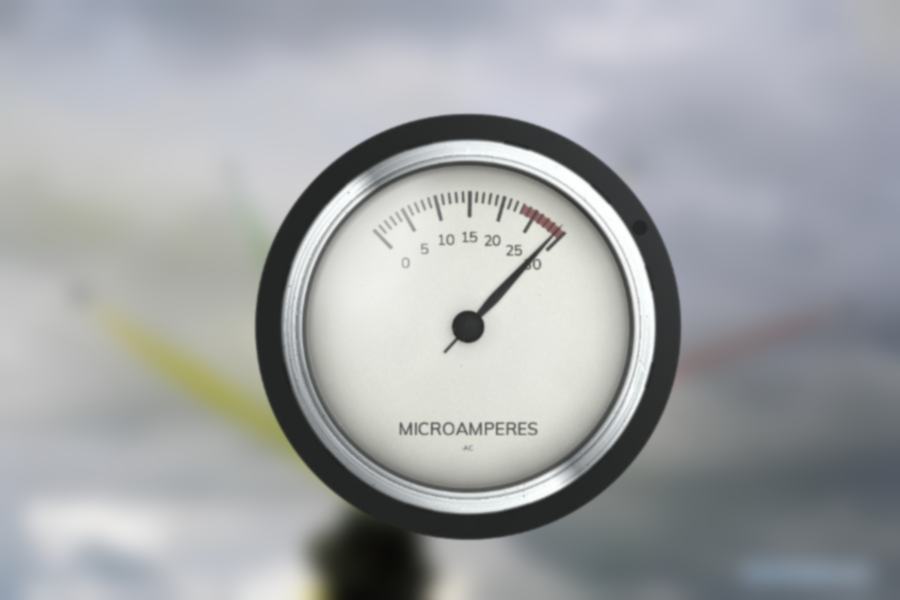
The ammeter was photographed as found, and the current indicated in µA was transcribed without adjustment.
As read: 29 µA
